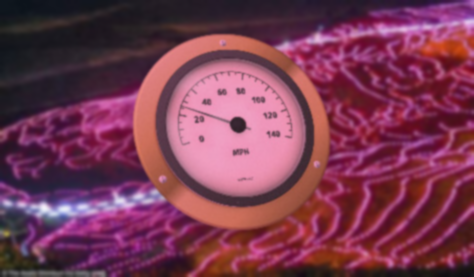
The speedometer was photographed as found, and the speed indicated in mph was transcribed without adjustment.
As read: 25 mph
